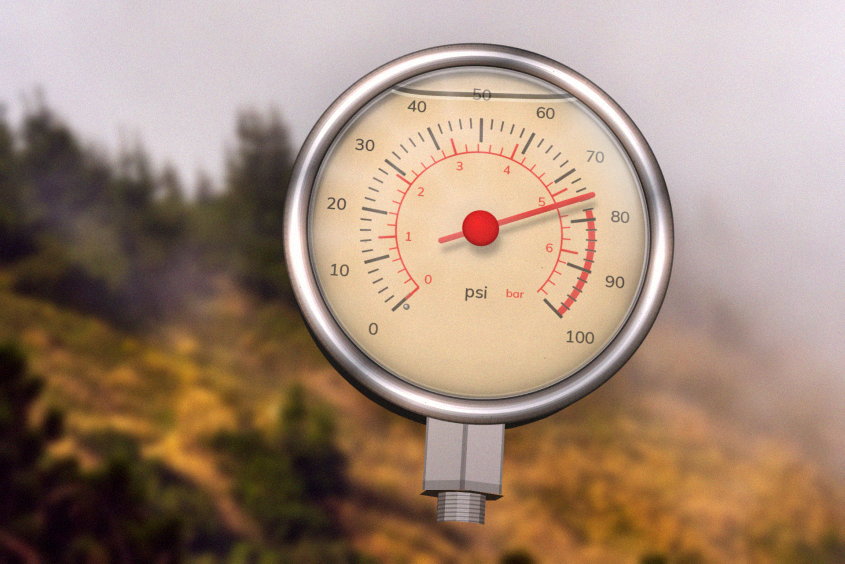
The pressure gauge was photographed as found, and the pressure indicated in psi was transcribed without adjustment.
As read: 76 psi
